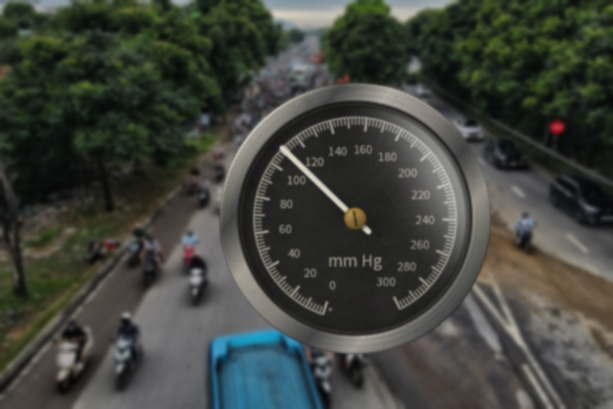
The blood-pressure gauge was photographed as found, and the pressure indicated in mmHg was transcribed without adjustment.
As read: 110 mmHg
